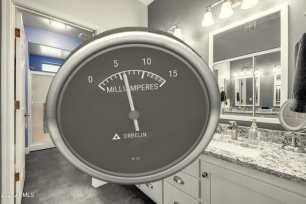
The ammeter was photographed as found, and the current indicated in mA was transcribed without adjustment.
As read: 6 mA
